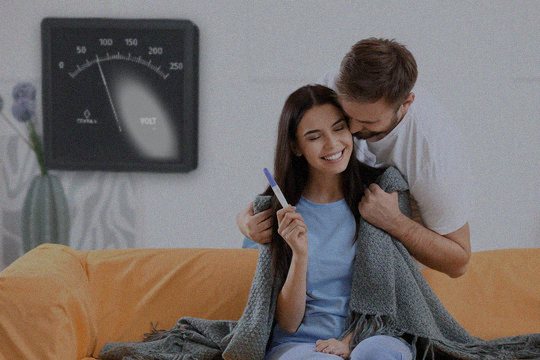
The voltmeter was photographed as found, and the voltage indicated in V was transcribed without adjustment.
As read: 75 V
